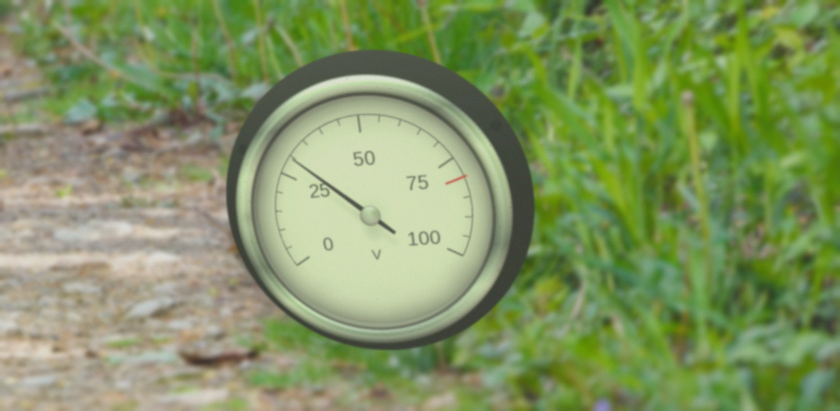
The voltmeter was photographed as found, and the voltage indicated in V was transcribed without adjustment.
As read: 30 V
